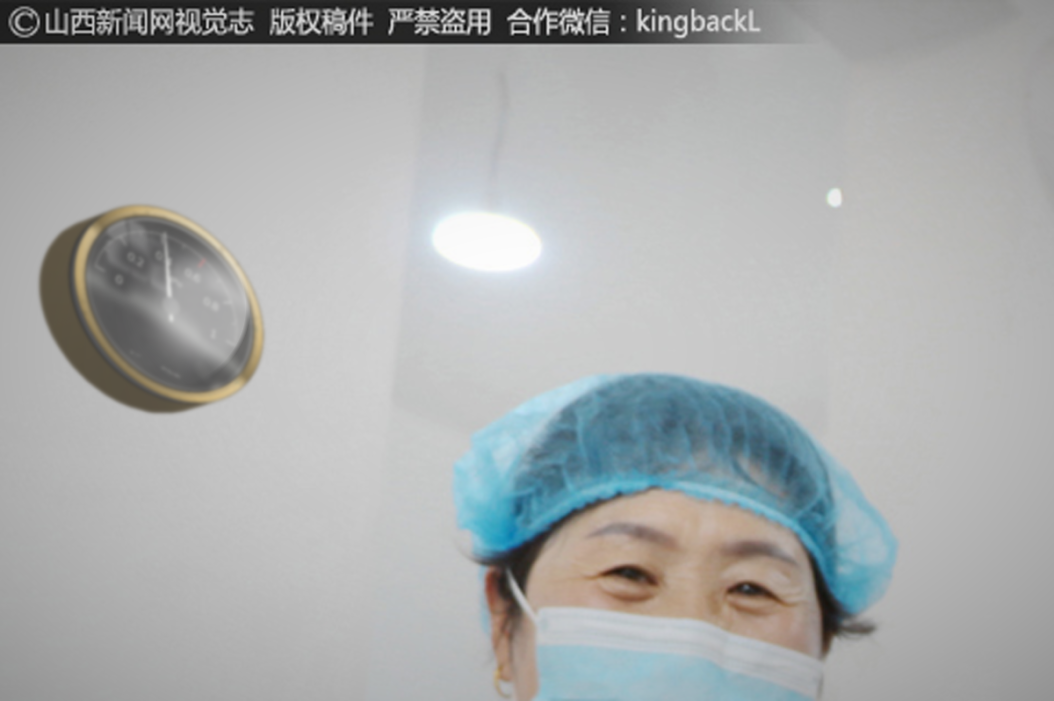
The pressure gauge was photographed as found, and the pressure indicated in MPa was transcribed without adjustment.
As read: 0.4 MPa
